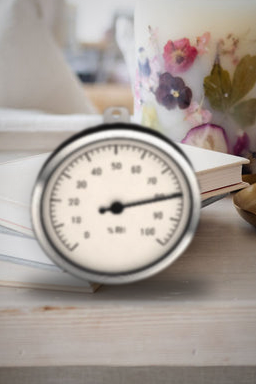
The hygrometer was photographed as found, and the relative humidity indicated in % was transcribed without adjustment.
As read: 80 %
